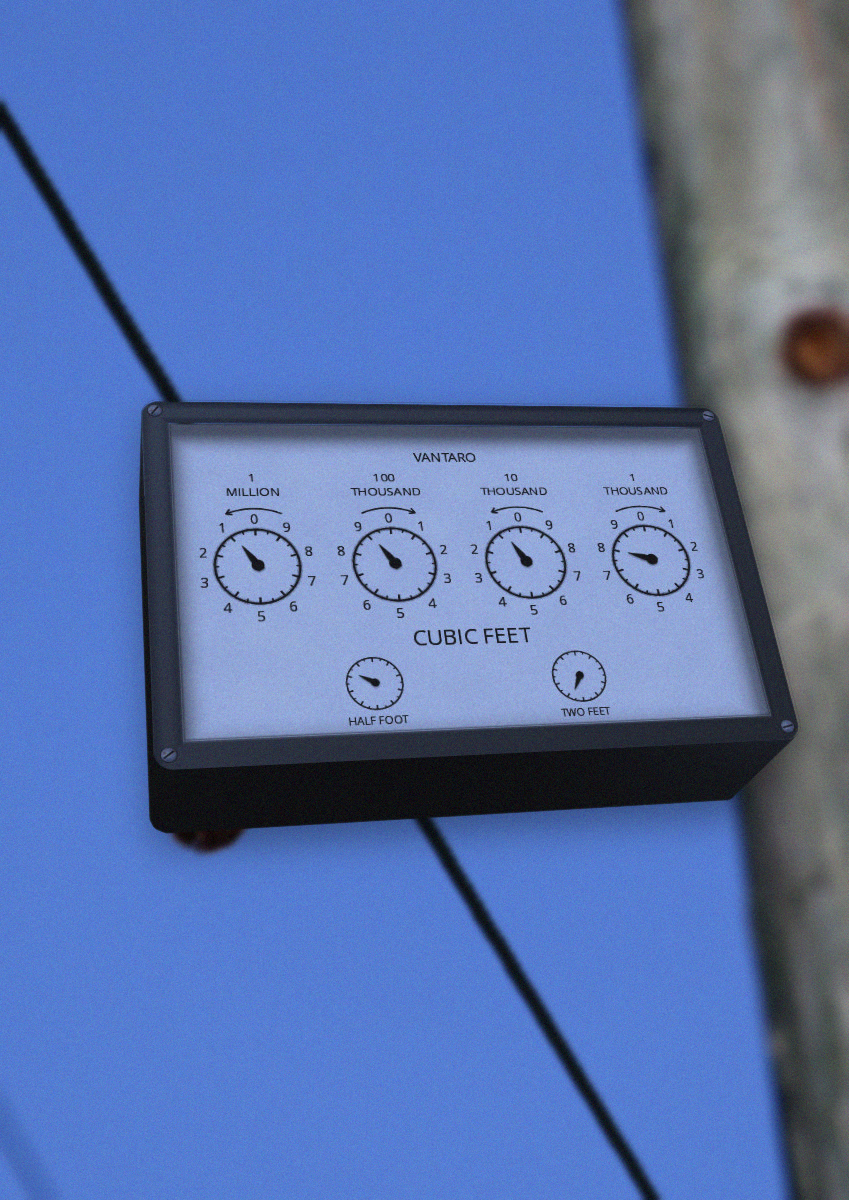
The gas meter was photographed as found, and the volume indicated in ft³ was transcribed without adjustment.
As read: 90800 ft³
